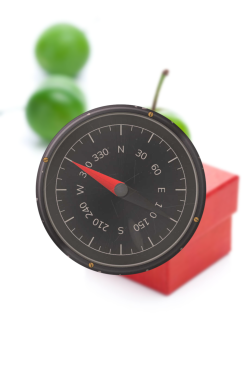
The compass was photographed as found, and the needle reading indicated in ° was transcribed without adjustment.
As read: 300 °
